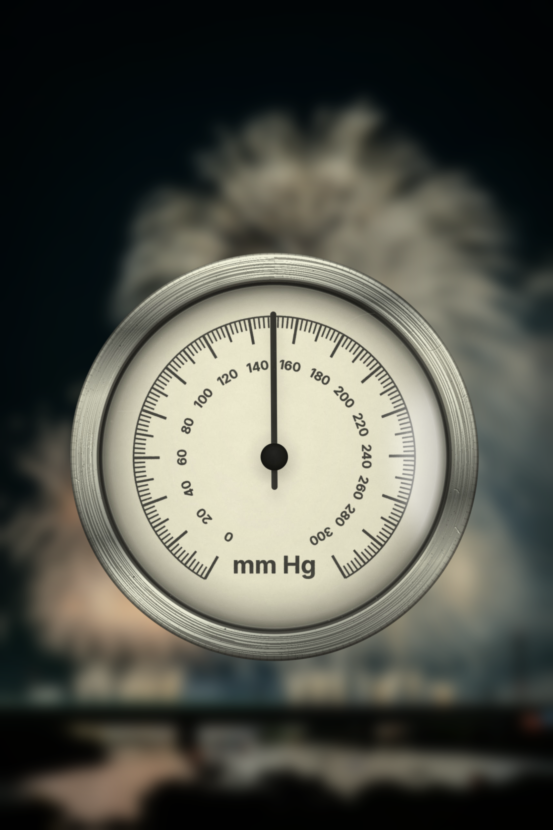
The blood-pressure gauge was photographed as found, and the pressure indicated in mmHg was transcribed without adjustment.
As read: 150 mmHg
